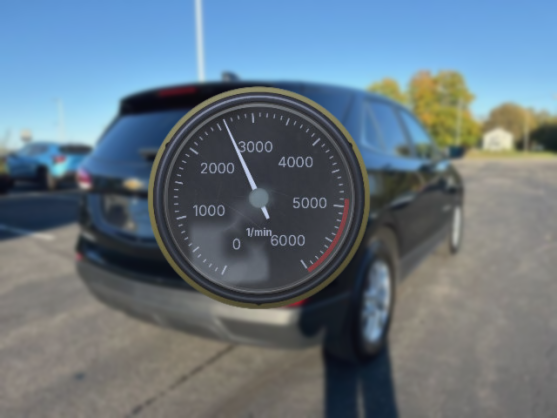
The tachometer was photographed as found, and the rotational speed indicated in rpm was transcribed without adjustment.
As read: 2600 rpm
